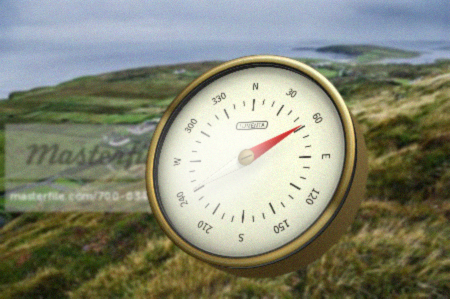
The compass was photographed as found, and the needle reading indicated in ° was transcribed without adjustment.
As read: 60 °
